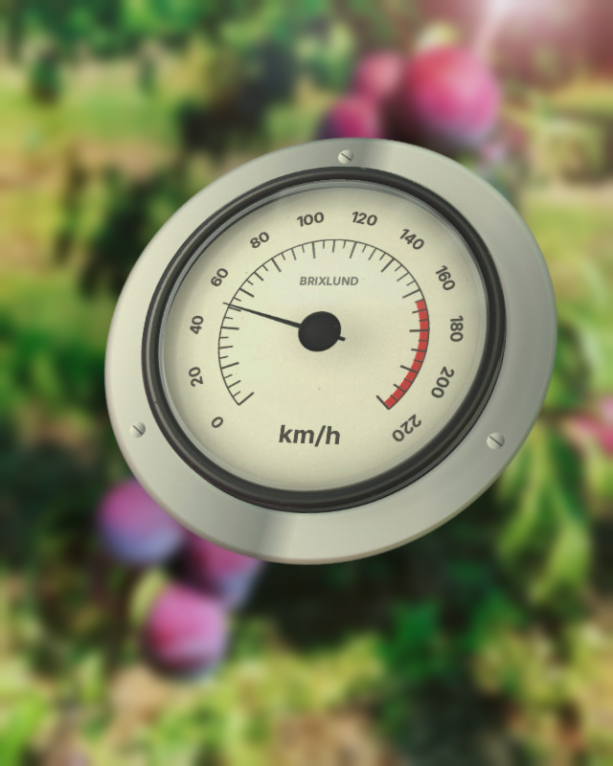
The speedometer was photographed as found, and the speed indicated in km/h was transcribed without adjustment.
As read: 50 km/h
